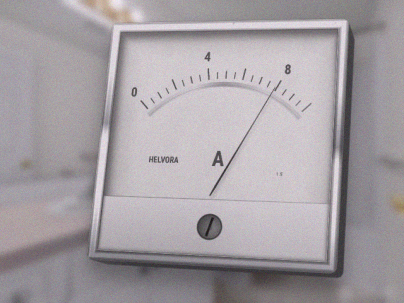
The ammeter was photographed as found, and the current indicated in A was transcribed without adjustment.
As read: 8 A
